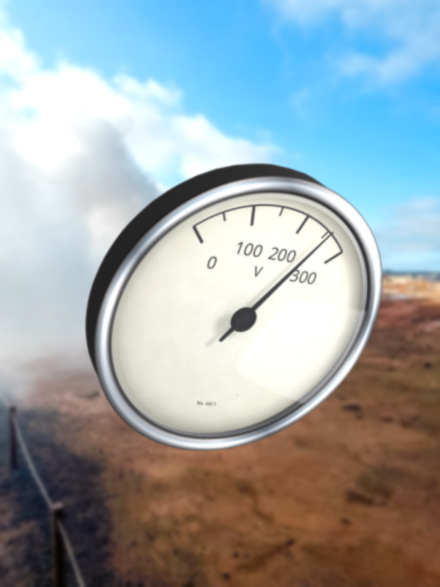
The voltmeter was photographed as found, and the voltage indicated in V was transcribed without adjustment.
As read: 250 V
